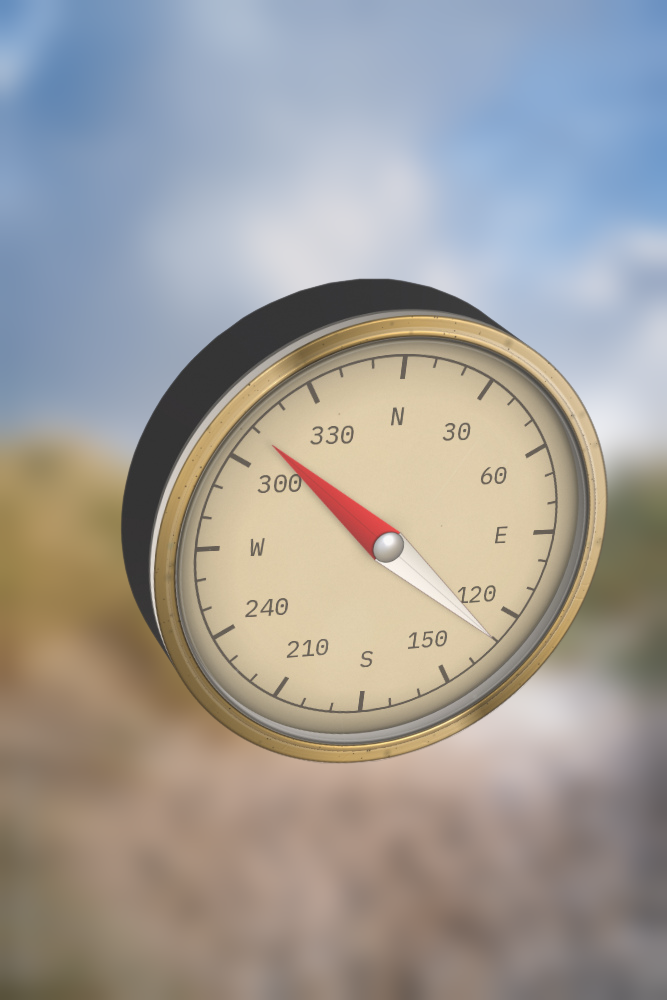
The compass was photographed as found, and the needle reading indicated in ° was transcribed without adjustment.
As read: 310 °
